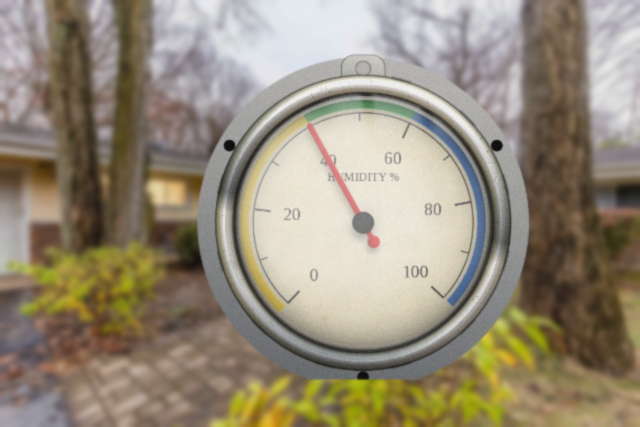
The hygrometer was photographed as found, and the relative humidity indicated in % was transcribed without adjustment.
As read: 40 %
